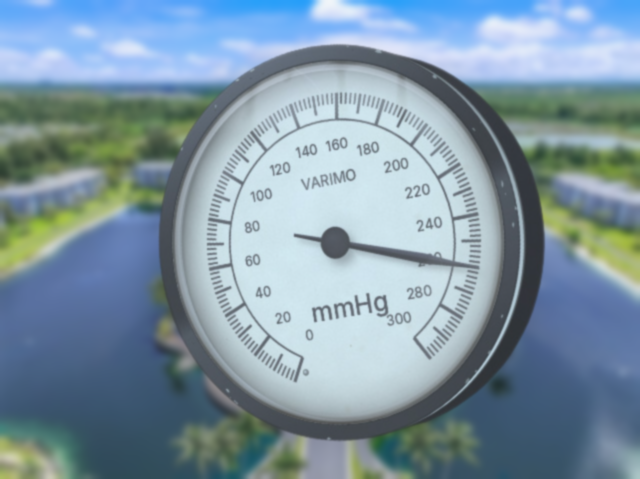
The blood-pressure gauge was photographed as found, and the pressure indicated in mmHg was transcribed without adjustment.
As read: 260 mmHg
